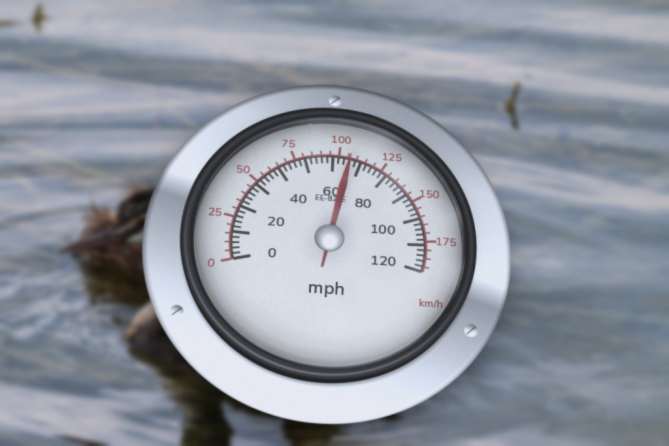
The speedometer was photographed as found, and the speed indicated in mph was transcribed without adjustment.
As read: 66 mph
